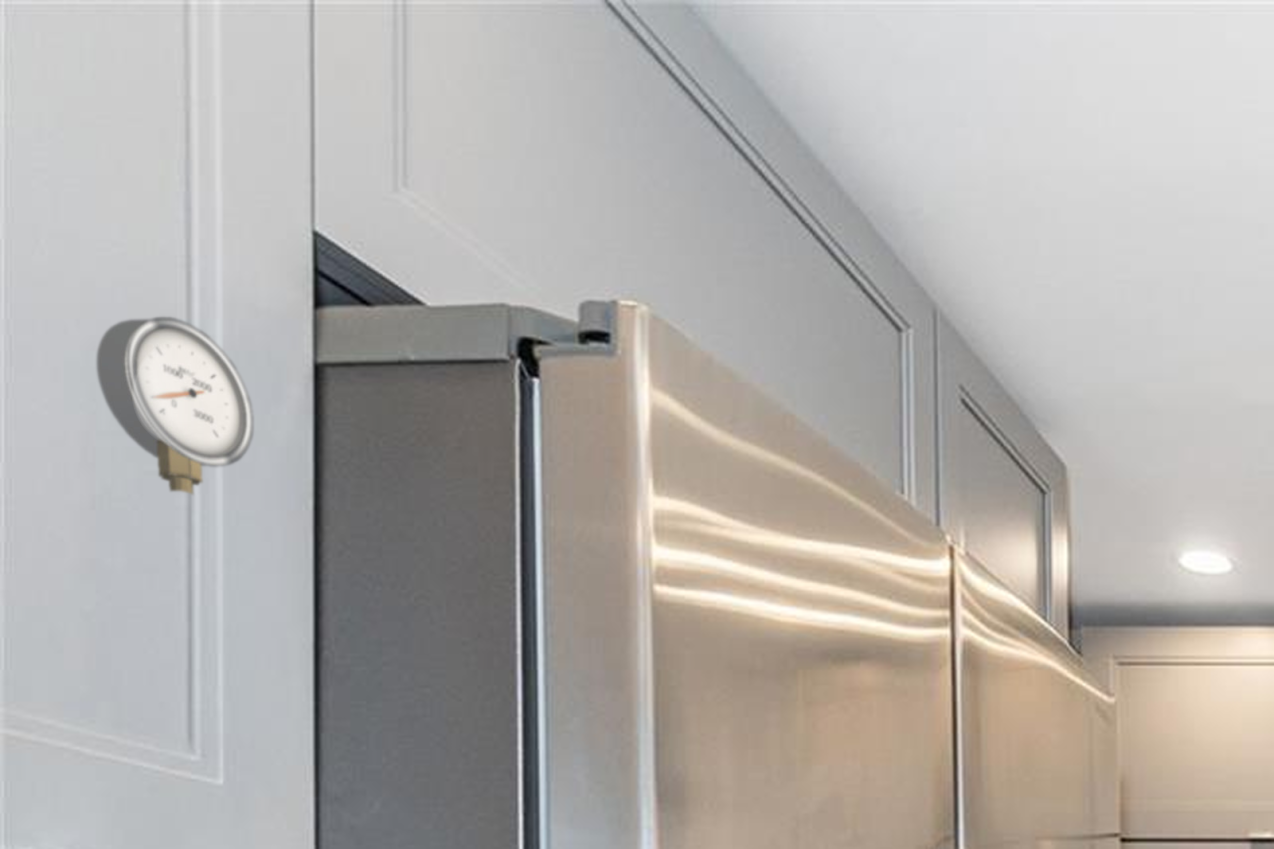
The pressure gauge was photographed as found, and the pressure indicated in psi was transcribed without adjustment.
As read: 200 psi
